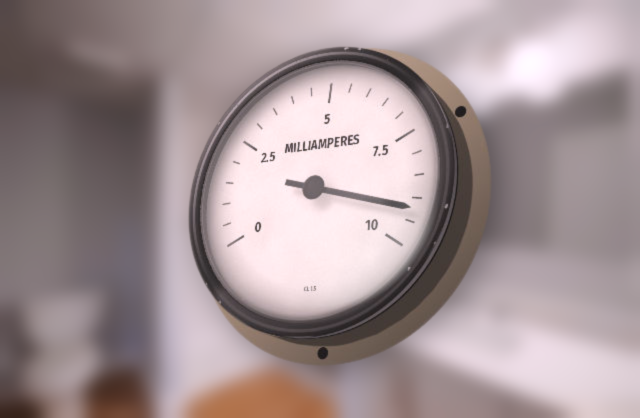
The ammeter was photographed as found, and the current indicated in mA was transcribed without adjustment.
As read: 9.25 mA
